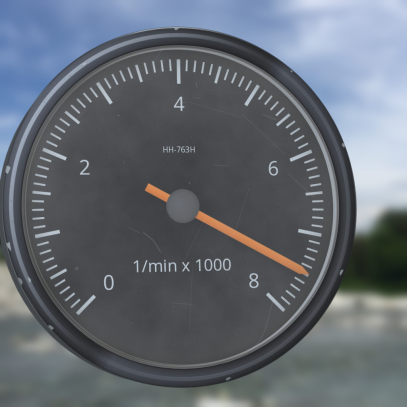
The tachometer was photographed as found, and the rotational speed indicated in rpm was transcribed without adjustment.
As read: 7500 rpm
